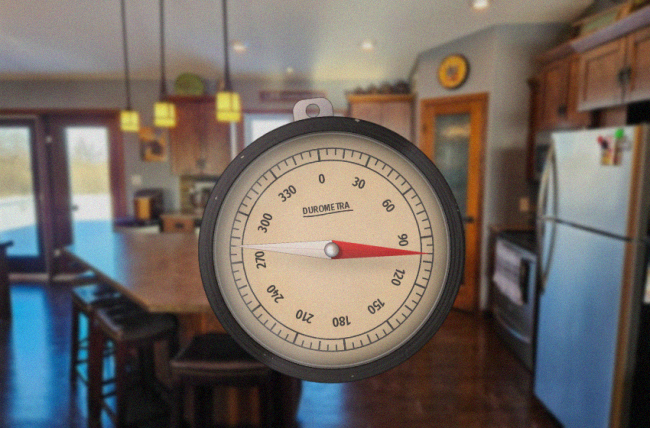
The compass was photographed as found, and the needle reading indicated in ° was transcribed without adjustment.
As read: 100 °
